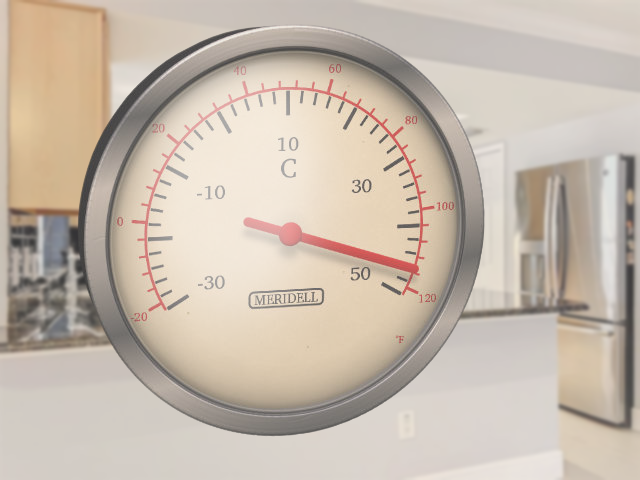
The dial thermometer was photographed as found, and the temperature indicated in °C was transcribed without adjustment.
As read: 46 °C
